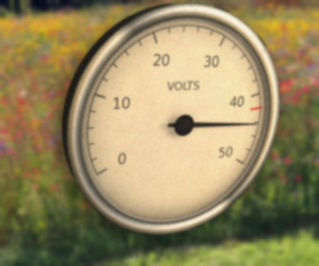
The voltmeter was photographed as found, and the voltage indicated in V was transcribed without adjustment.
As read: 44 V
